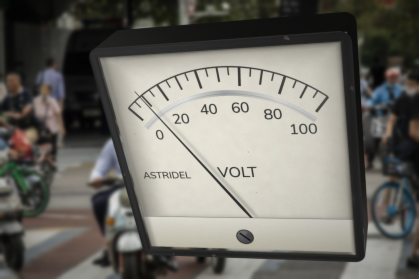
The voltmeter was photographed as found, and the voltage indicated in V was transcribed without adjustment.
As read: 10 V
